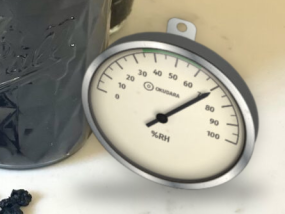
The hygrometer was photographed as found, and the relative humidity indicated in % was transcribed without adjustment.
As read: 70 %
